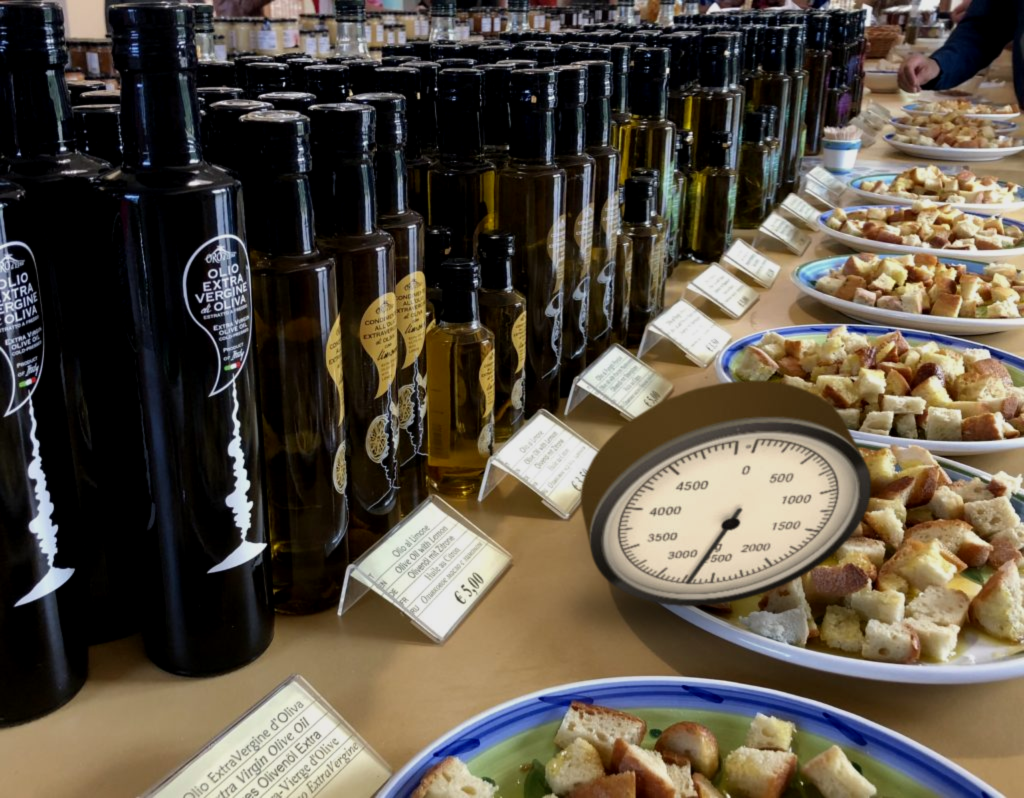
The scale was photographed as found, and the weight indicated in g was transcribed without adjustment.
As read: 2750 g
